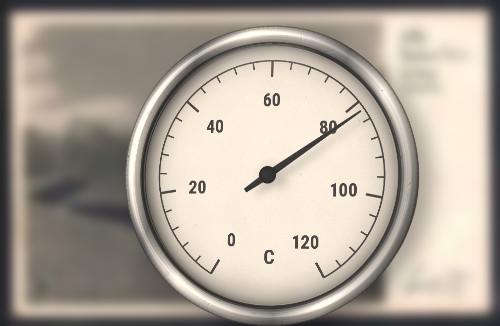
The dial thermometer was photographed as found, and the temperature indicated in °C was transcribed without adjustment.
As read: 82 °C
